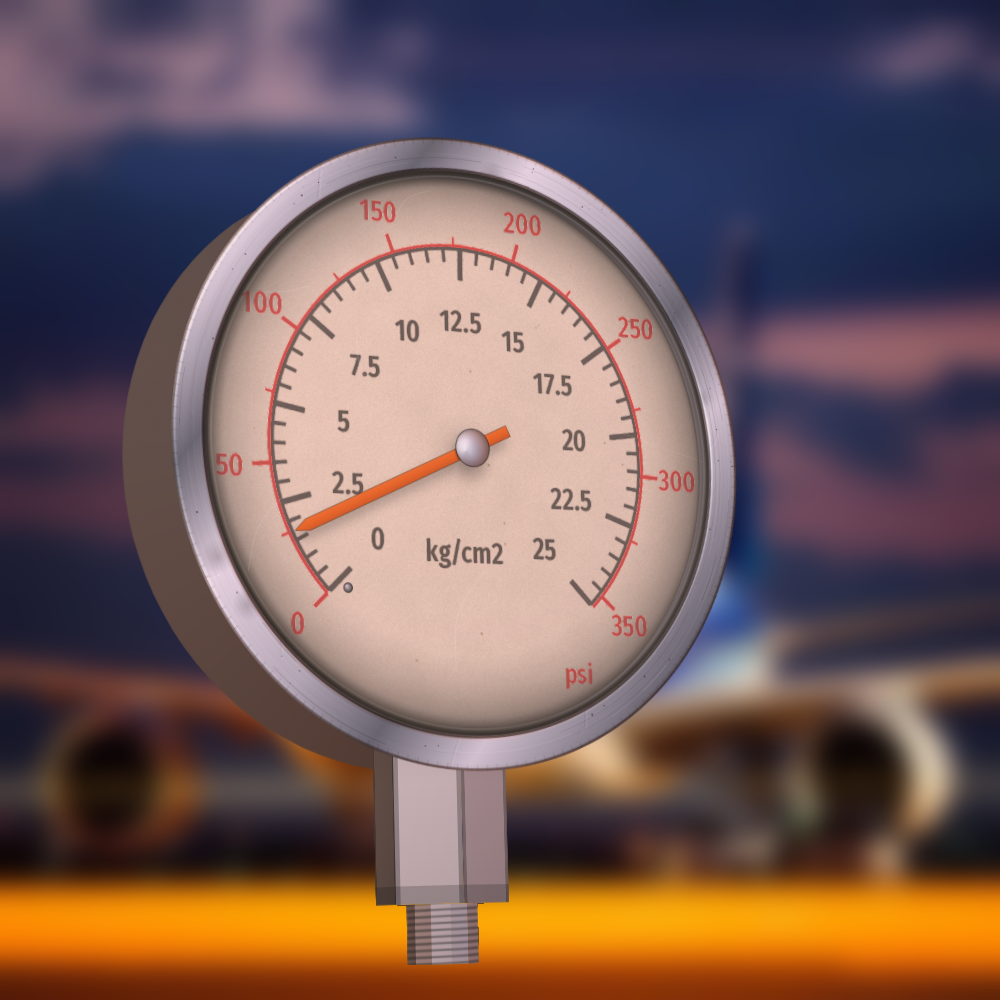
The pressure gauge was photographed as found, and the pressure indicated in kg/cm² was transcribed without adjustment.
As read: 1.75 kg/cm²
